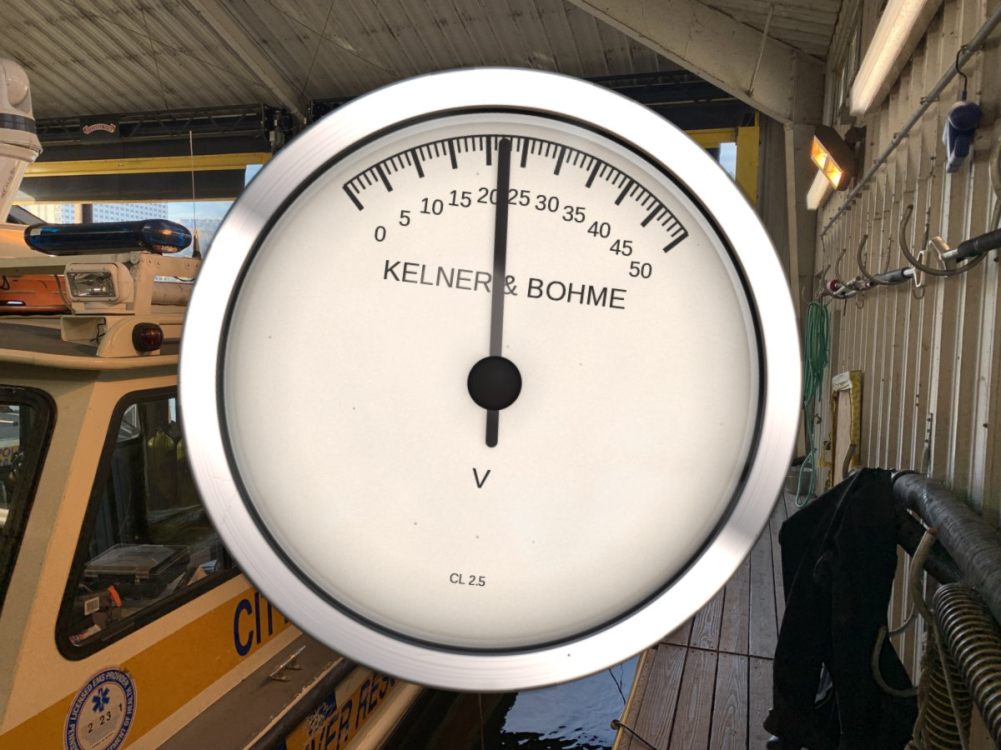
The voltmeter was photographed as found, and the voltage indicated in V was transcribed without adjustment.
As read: 22 V
